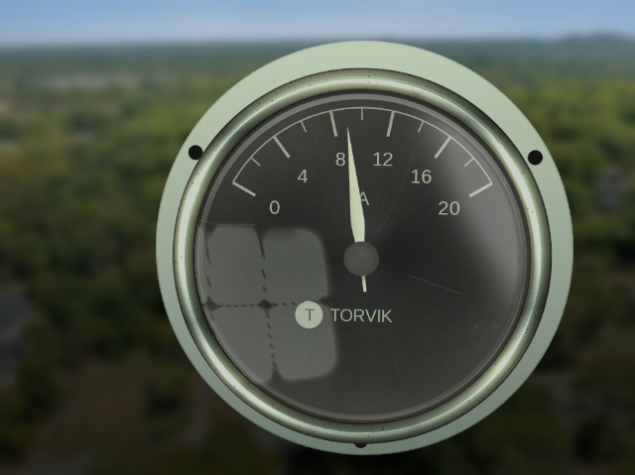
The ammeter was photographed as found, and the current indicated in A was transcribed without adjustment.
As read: 9 A
